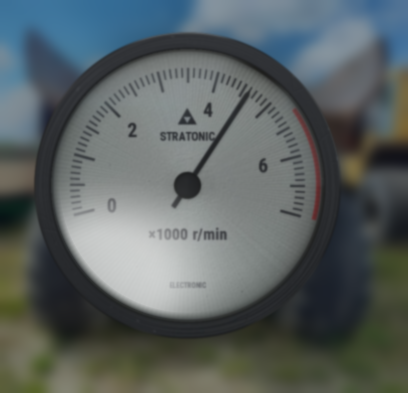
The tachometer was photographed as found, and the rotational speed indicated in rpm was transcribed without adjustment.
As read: 4600 rpm
